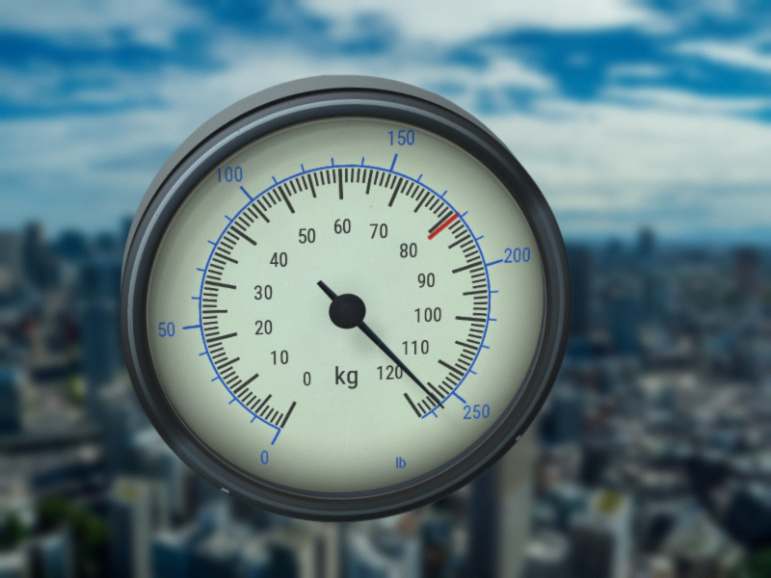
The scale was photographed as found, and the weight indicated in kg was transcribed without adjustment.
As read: 116 kg
